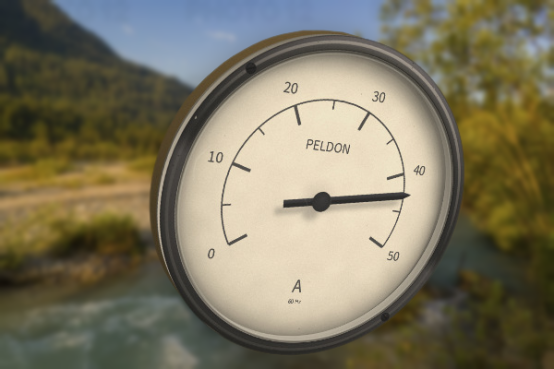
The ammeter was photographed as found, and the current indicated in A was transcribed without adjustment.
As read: 42.5 A
